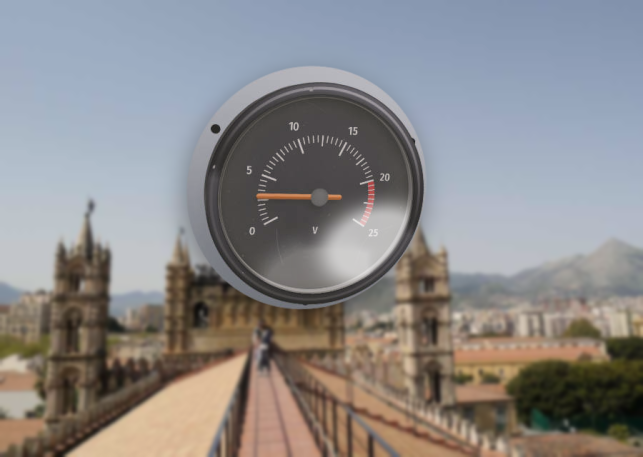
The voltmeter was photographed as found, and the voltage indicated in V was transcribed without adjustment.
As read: 3 V
